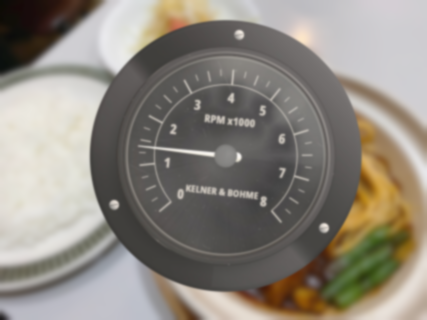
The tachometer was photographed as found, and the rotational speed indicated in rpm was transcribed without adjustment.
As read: 1375 rpm
